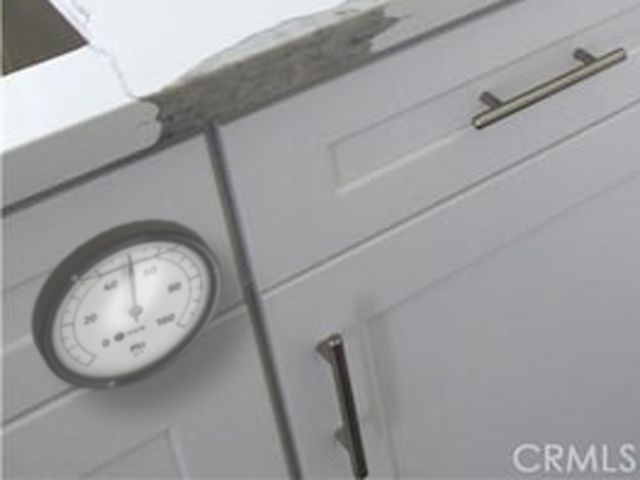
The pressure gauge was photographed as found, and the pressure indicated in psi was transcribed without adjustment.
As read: 50 psi
